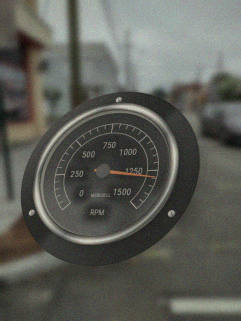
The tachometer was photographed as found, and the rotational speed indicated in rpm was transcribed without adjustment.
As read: 1300 rpm
